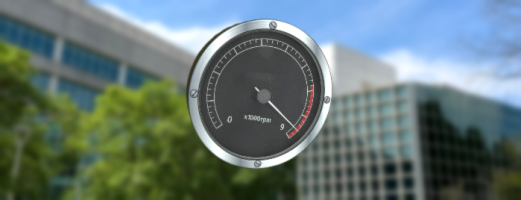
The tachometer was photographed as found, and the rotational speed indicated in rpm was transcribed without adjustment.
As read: 8600 rpm
